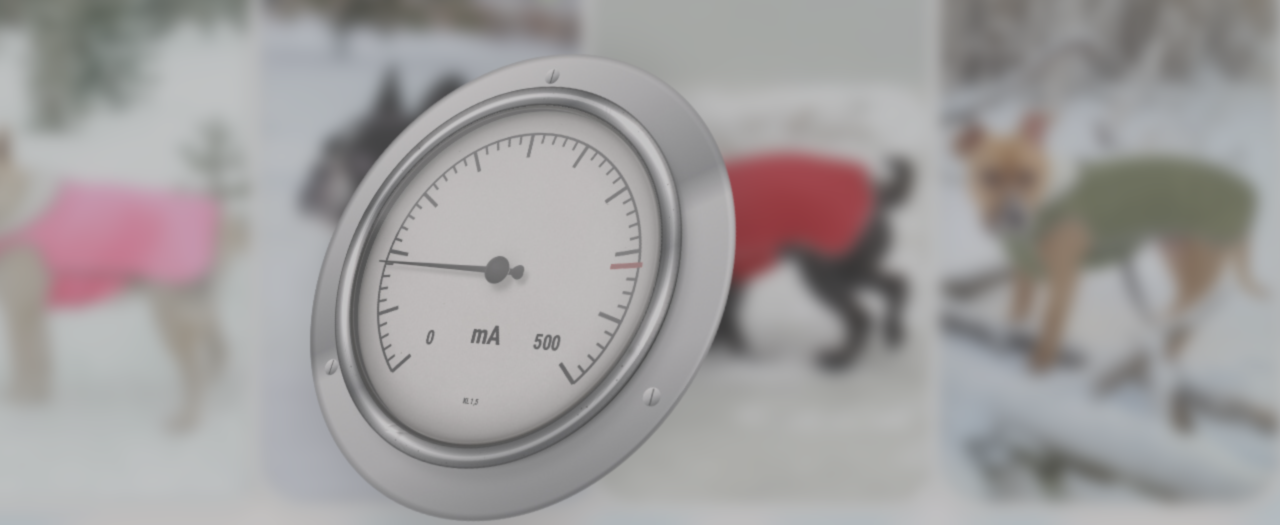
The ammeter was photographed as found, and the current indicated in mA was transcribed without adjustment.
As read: 90 mA
